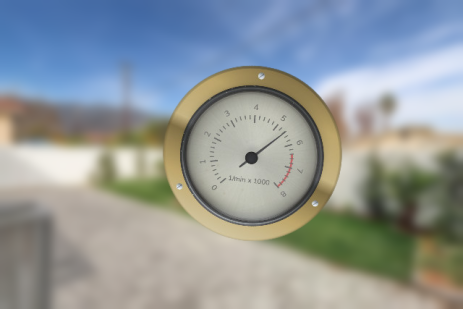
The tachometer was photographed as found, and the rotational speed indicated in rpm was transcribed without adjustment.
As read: 5400 rpm
